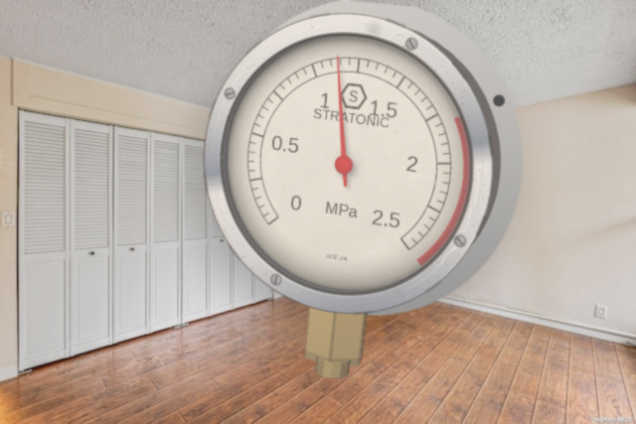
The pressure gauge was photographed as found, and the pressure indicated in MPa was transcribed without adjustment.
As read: 1.15 MPa
